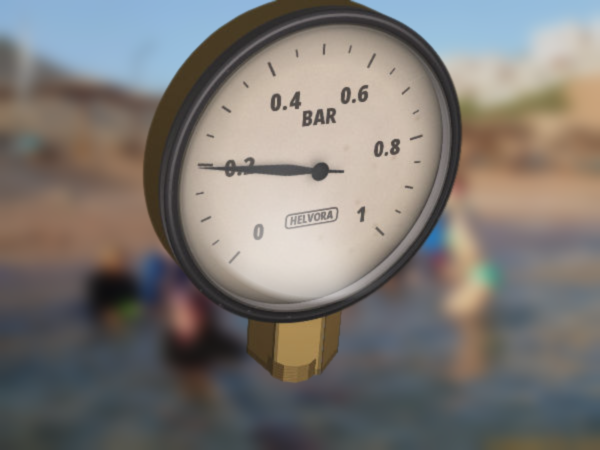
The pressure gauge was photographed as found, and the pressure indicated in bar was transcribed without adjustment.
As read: 0.2 bar
